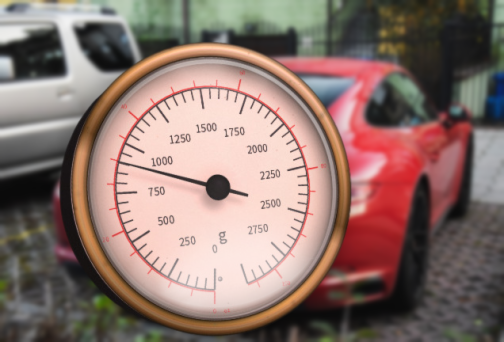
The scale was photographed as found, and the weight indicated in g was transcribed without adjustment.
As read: 900 g
